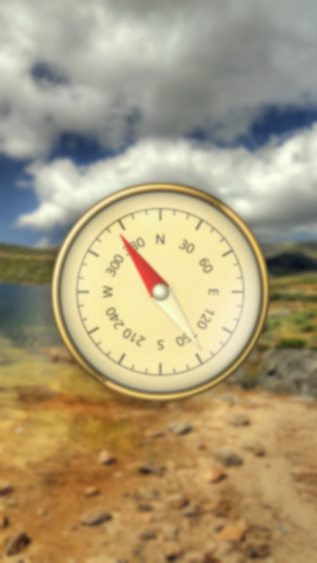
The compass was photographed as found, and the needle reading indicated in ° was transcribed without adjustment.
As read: 325 °
